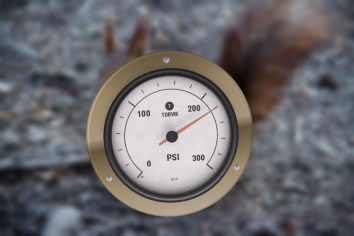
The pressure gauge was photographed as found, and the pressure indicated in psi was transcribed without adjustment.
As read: 220 psi
